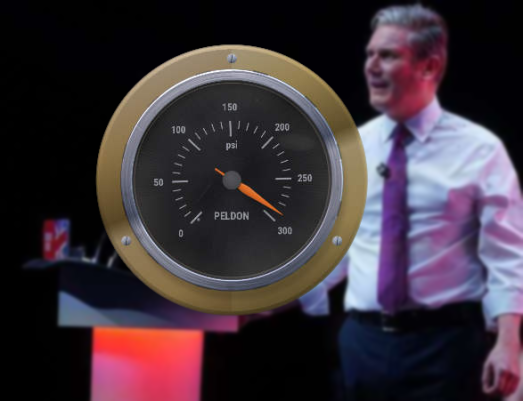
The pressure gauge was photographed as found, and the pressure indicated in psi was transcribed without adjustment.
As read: 290 psi
